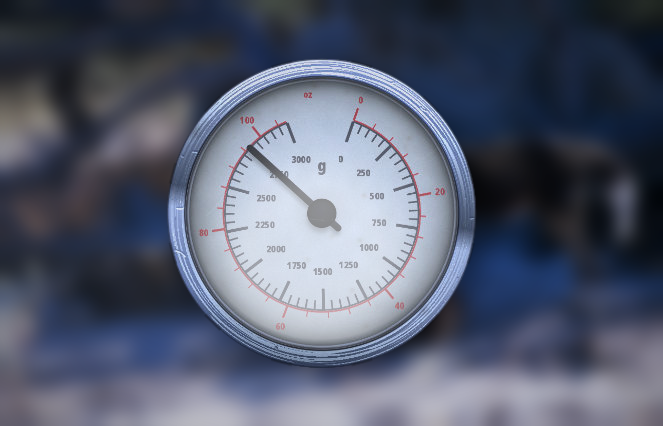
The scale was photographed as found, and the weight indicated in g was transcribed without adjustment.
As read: 2750 g
